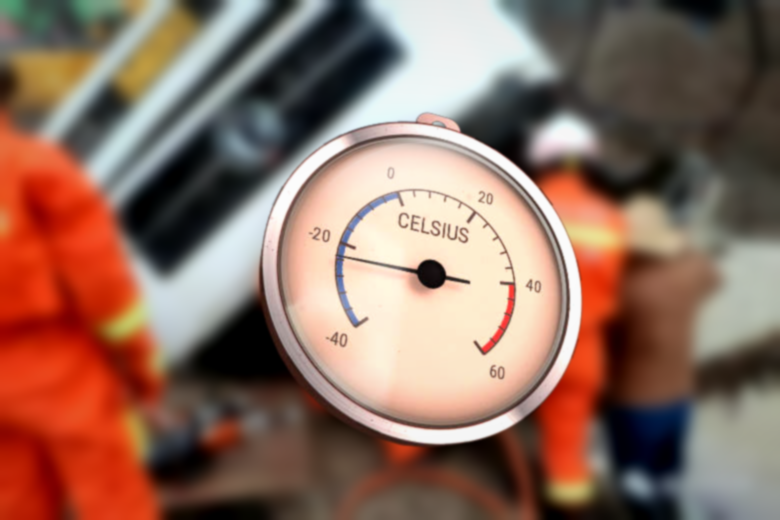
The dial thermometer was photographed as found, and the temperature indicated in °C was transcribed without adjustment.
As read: -24 °C
